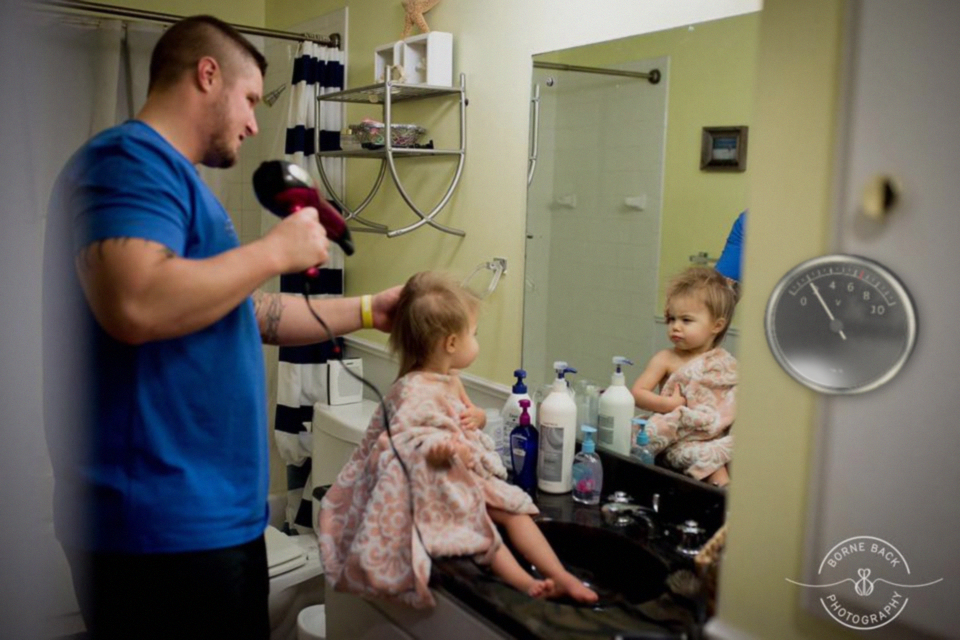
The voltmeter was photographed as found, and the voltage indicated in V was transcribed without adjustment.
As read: 2 V
